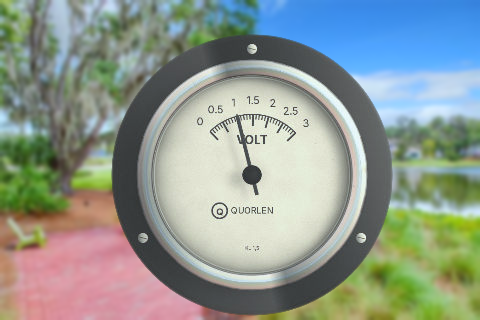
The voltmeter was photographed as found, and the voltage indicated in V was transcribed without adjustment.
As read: 1 V
